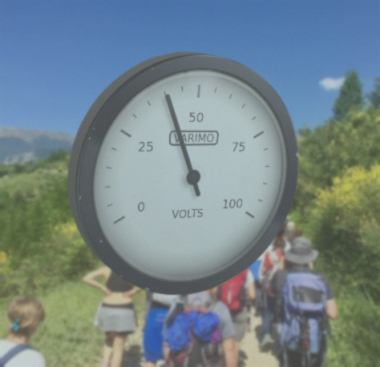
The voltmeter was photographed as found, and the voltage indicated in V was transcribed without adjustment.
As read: 40 V
